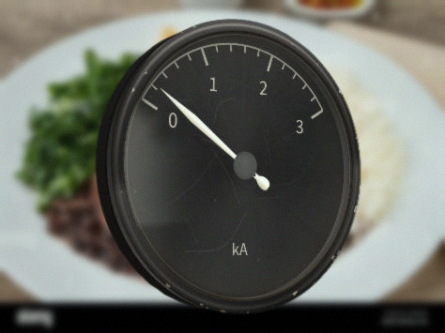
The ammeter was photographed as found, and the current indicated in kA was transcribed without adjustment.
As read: 0.2 kA
